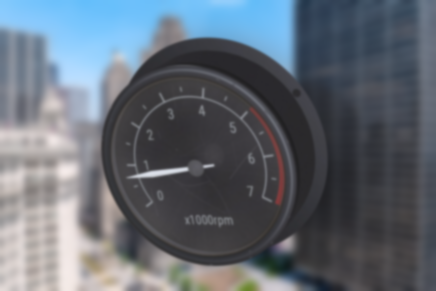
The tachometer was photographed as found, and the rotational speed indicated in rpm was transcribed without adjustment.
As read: 750 rpm
